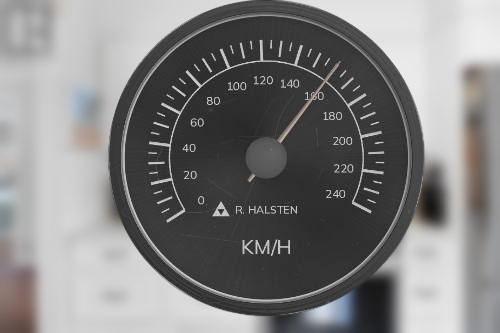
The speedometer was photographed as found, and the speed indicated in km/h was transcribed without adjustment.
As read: 160 km/h
